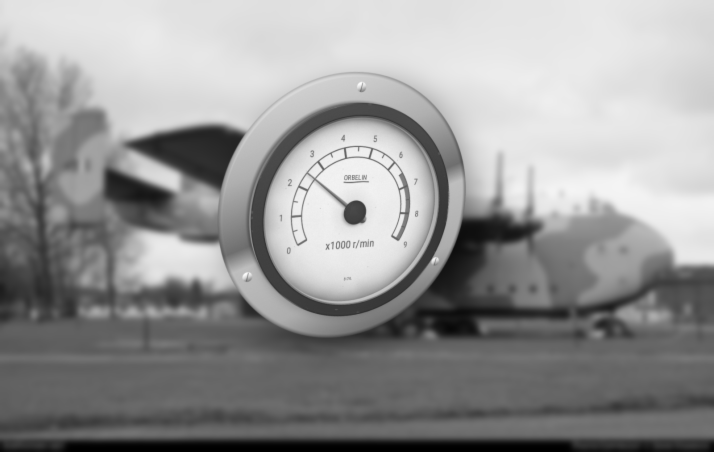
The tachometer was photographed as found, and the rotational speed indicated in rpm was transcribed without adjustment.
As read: 2500 rpm
